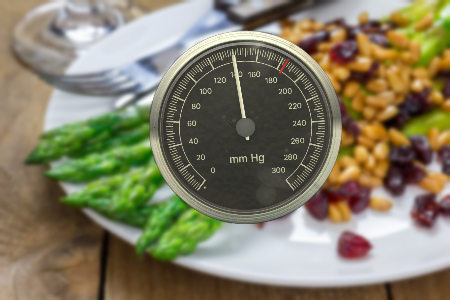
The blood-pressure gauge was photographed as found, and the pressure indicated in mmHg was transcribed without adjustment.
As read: 140 mmHg
